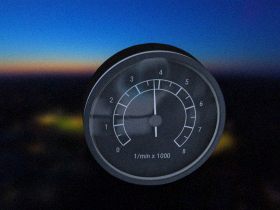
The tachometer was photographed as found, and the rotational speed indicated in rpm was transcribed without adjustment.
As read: 3750 rpm
